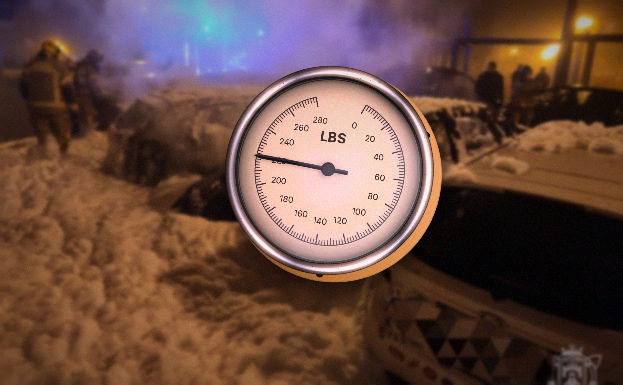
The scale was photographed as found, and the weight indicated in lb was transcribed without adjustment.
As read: 220 lb
